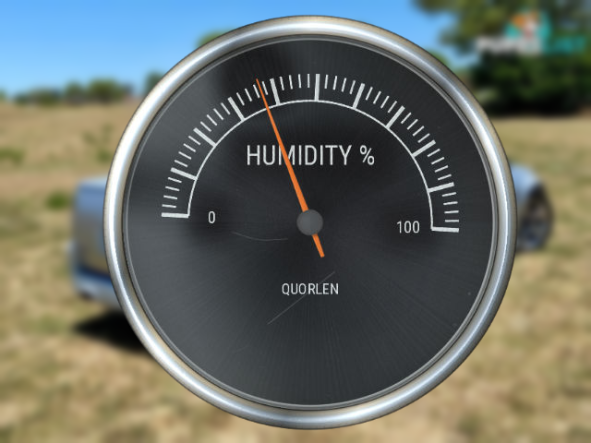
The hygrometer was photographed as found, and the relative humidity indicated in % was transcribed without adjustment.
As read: 37 %
